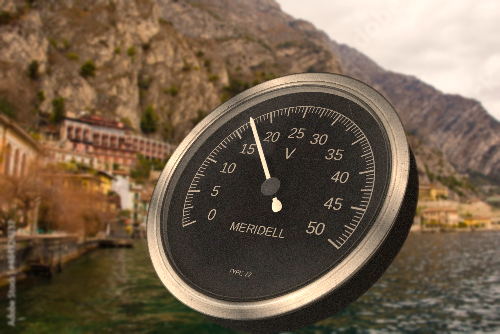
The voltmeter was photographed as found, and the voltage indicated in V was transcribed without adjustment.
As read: 17.5 V
